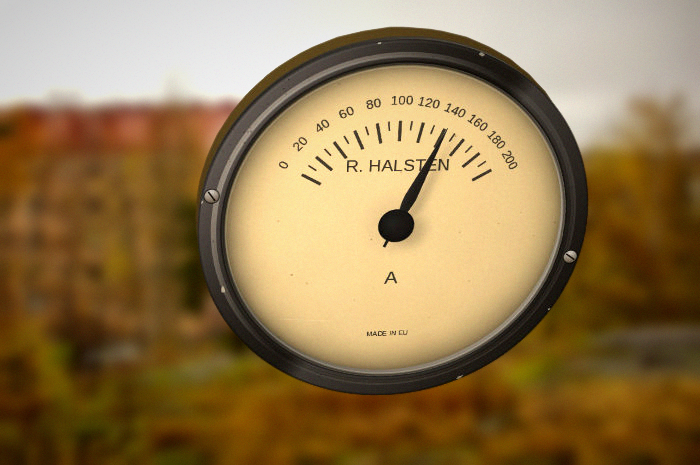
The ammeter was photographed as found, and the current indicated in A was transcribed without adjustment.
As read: 140 A
